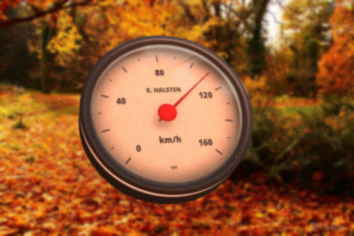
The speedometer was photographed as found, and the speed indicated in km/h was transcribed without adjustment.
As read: 110 km/h
